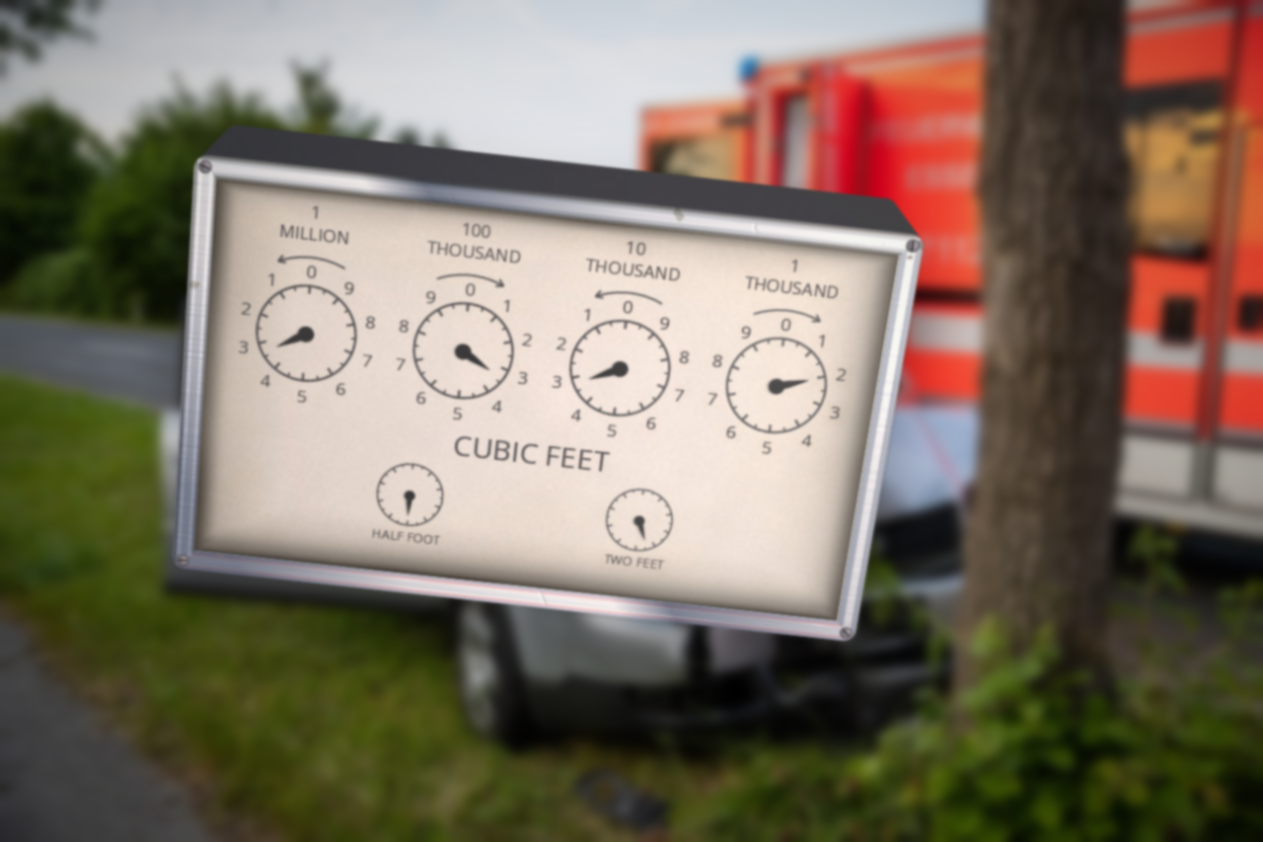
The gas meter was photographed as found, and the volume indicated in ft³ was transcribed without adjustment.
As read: 333200 ft³
